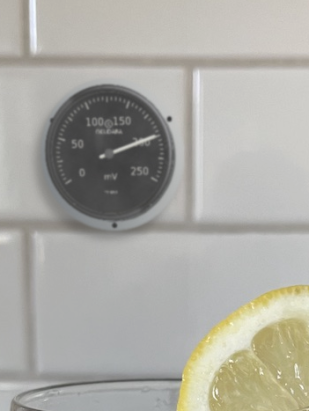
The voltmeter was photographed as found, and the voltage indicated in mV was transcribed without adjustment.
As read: 200 mV
